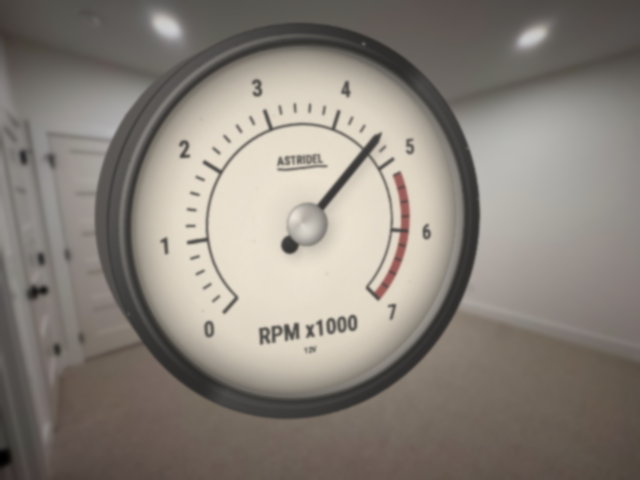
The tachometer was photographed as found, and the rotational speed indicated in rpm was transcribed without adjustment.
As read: 4600 rpm
